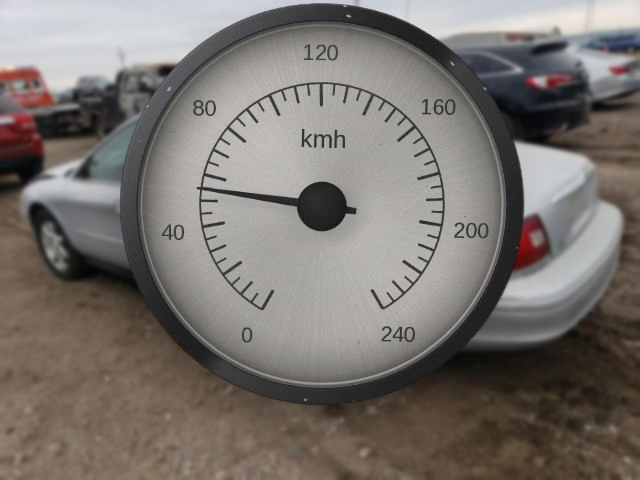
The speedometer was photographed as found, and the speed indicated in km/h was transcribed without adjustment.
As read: 55 km/h
